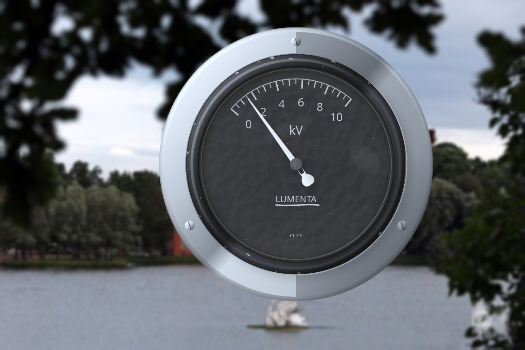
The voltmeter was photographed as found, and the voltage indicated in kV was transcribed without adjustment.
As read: 1.5 kV
